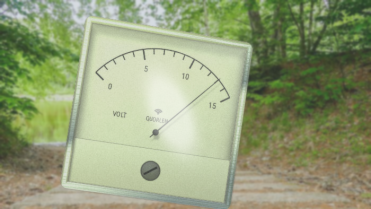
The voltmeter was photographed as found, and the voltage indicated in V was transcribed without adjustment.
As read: 13 V
